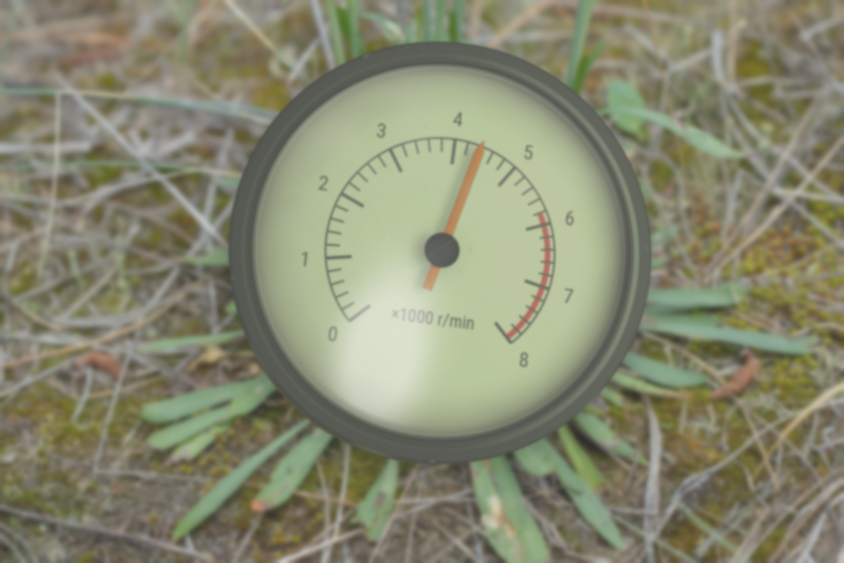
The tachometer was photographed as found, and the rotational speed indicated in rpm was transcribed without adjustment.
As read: 4400 rpm
